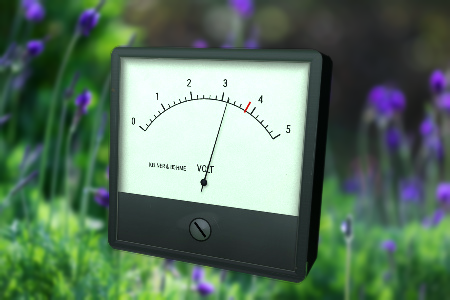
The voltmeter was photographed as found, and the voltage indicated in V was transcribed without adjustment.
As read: 3.2 V
